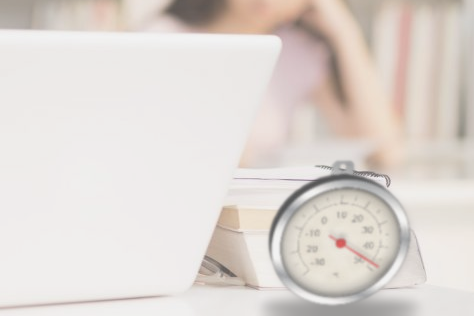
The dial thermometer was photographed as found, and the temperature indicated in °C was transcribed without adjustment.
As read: 47.5 °C
